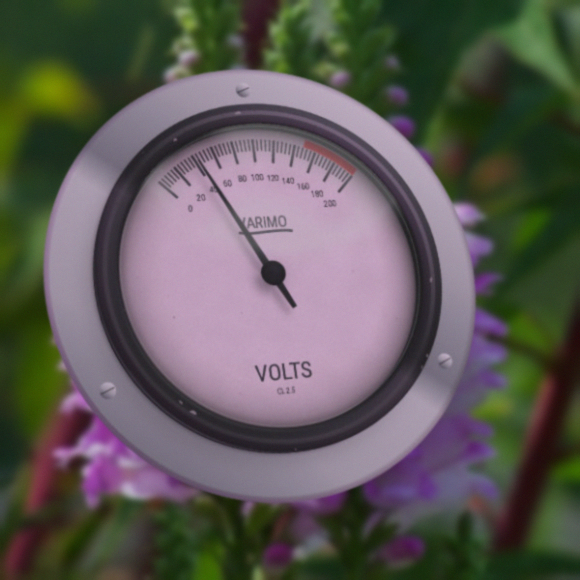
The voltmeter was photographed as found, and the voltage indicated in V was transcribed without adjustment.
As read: 40 V
